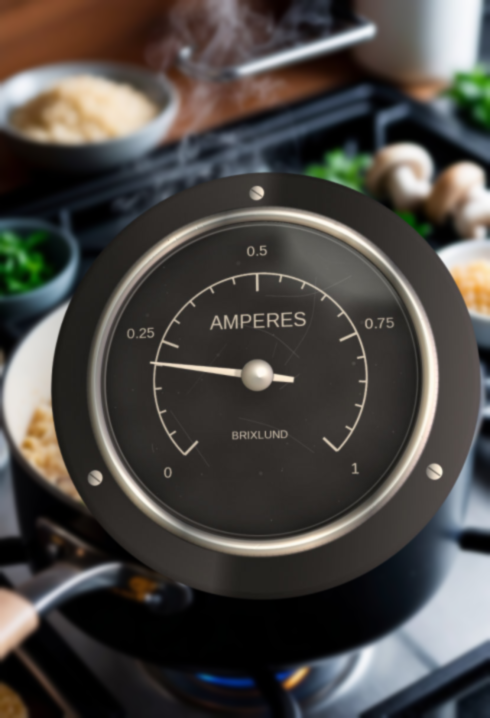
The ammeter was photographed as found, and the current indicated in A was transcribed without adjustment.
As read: 0.2 A
